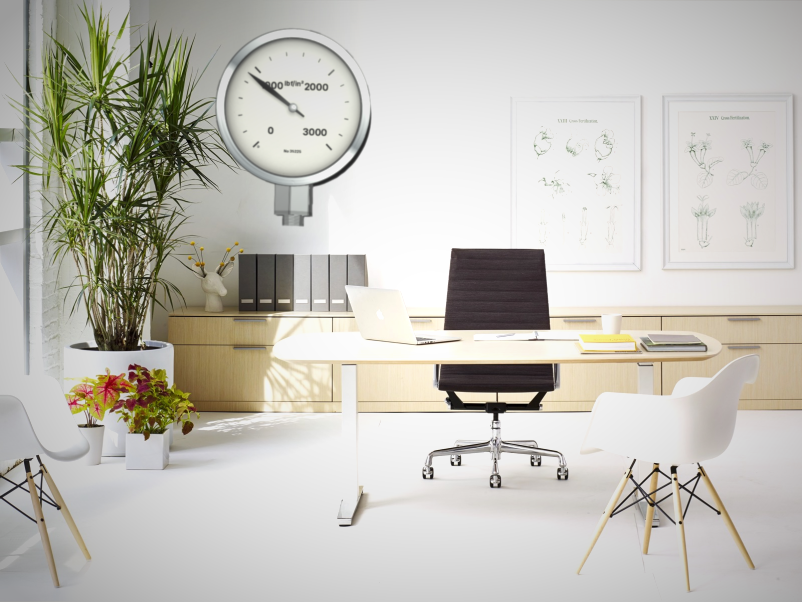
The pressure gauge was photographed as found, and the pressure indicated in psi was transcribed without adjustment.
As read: 900 psi
